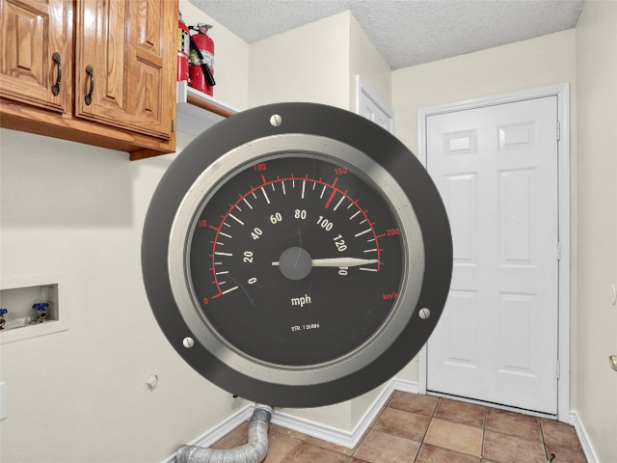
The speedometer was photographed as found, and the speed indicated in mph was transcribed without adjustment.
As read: 135 mph
